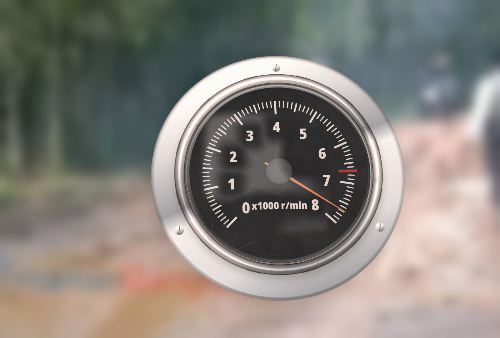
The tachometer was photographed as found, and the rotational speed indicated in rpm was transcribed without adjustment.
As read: 7700 rpm
